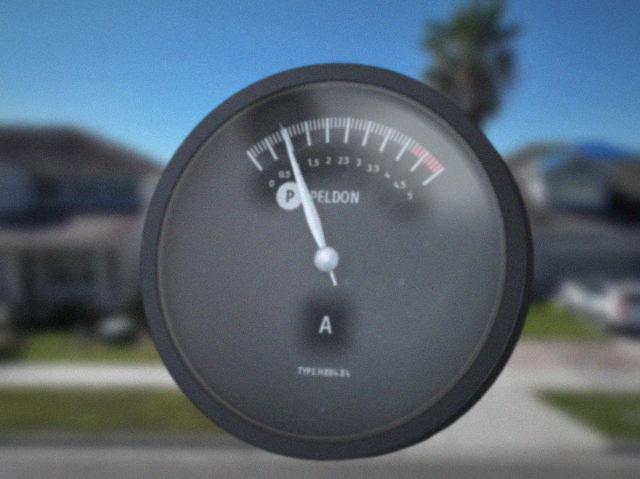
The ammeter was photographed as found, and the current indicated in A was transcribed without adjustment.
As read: 1 A
